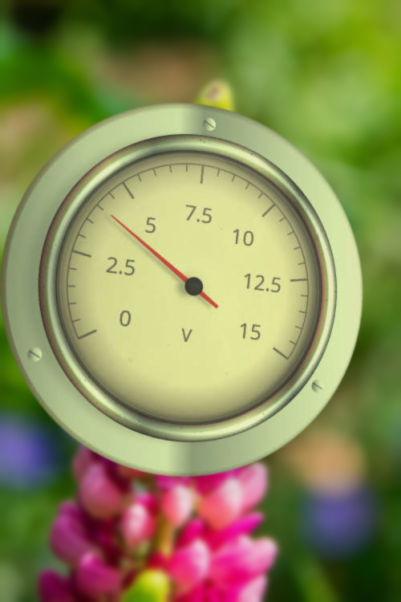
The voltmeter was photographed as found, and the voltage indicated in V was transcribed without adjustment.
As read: 4 V
